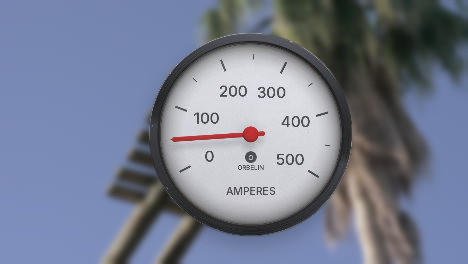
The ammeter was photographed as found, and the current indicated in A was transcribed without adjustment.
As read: 50 A
